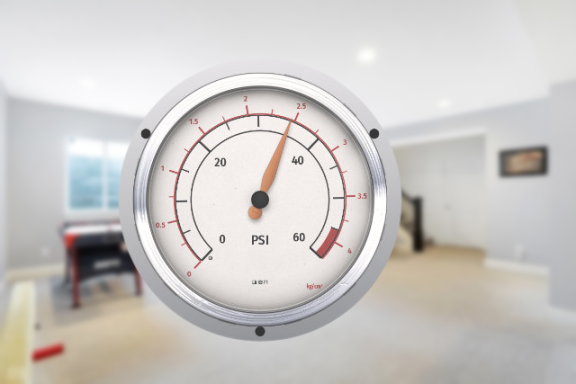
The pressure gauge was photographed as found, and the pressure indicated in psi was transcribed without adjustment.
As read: 35 psi
